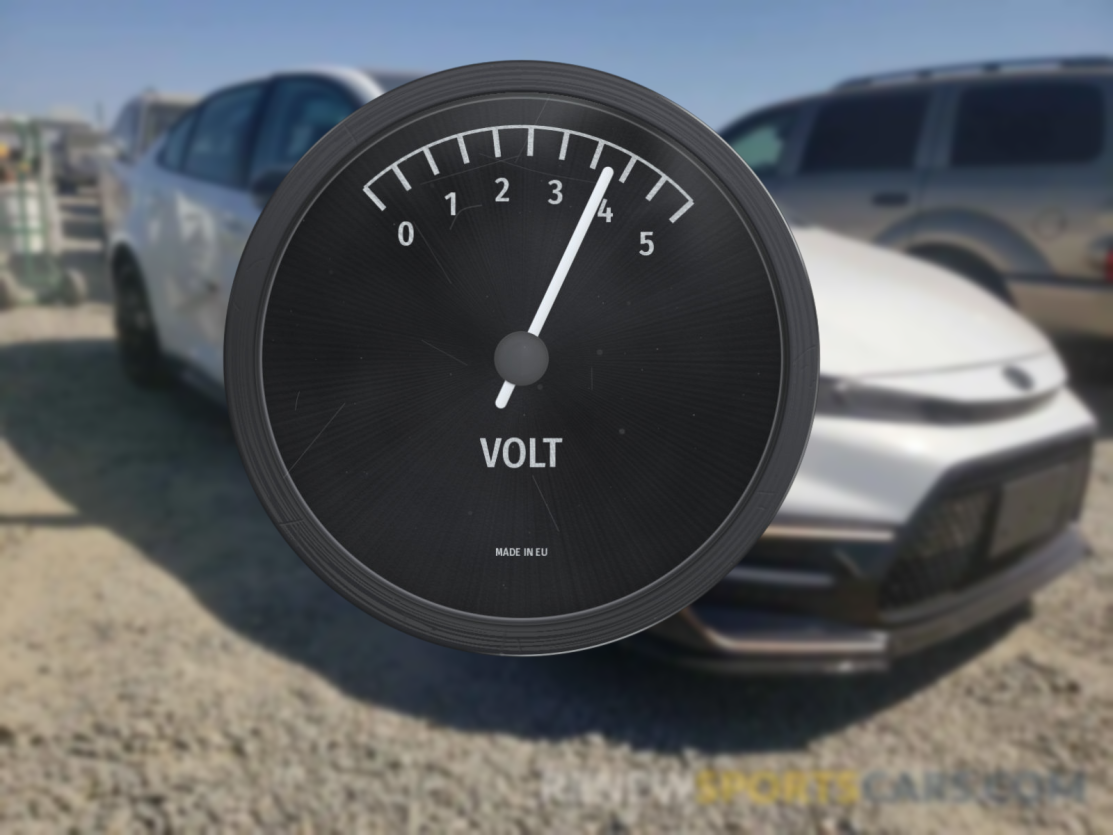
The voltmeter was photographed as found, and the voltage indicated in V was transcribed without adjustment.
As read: 3.75 V
